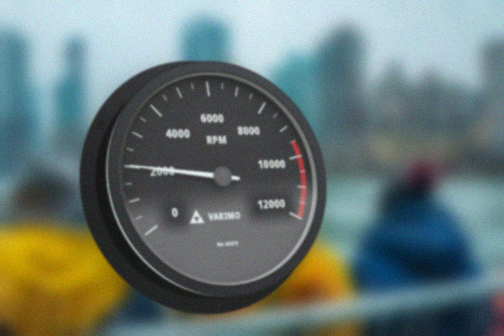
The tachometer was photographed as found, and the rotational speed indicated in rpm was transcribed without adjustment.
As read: 2000 rpm
